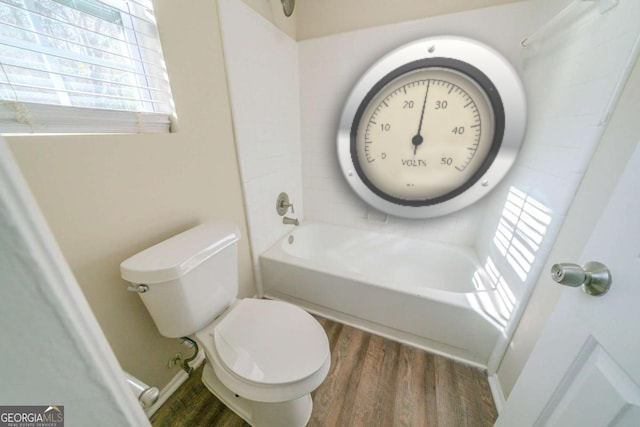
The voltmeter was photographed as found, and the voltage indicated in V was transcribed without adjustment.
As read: 25 V
